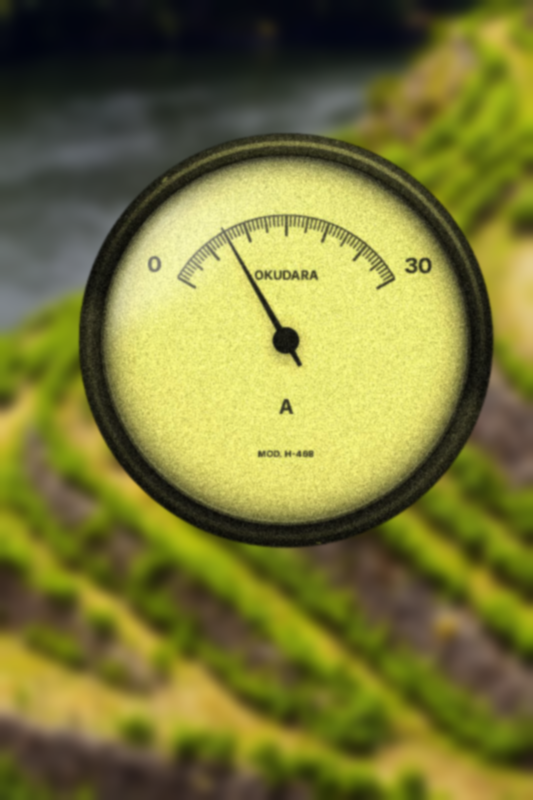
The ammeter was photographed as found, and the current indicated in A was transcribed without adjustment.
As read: 7.5 A
